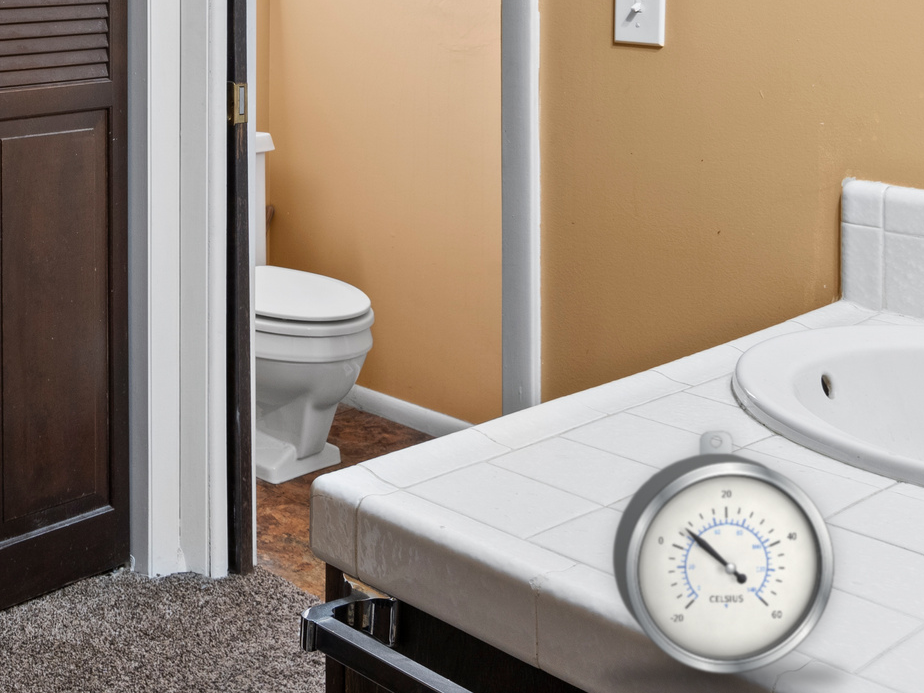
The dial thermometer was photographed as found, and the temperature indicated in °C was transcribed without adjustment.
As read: 6 °C
